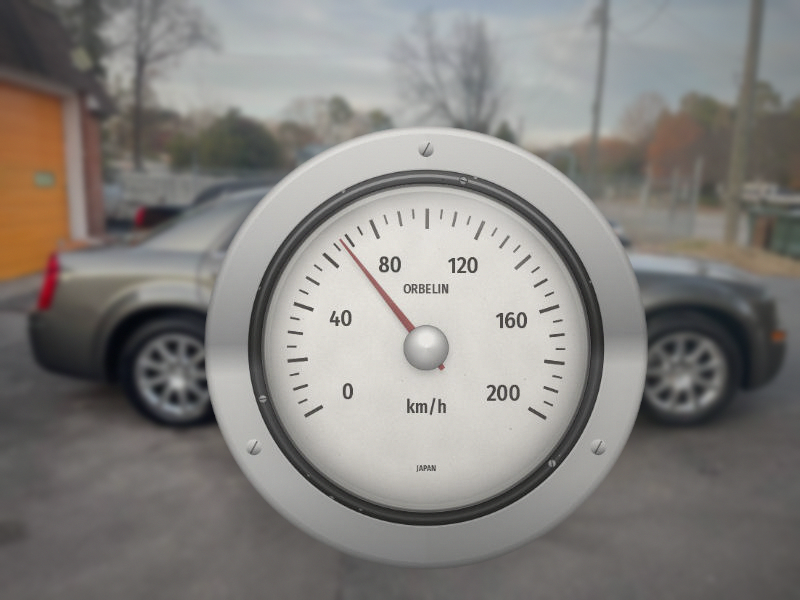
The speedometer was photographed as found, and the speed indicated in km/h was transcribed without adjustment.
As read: 67.5 km/h
